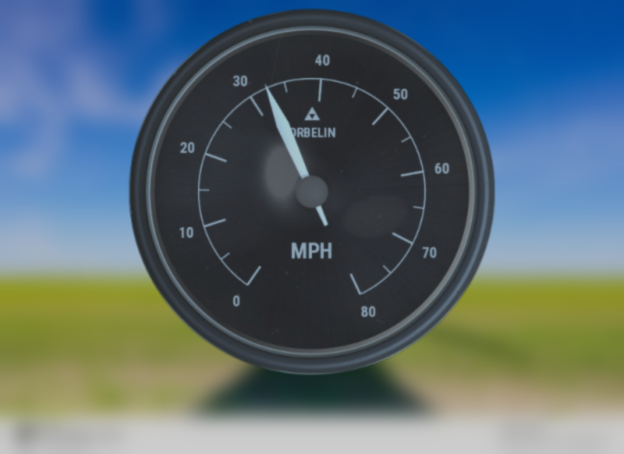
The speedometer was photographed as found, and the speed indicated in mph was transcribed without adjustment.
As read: 32.5 mph
